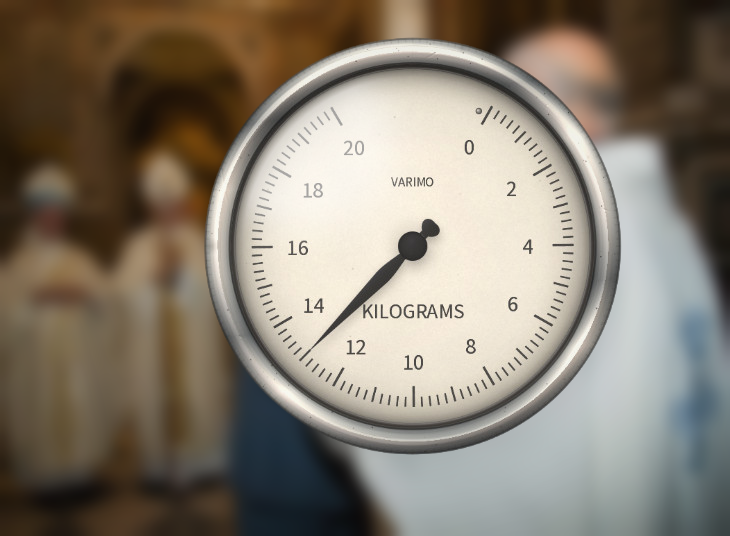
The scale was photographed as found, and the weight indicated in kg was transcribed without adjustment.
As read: 13 kg
